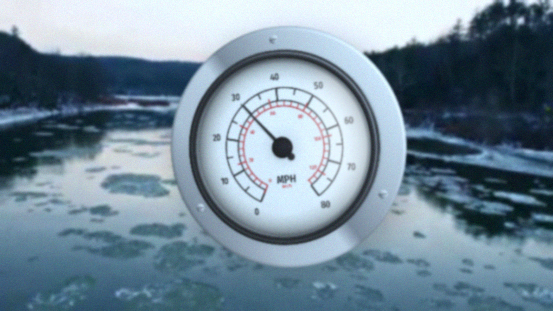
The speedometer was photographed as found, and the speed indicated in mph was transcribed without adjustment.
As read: 30 mph
